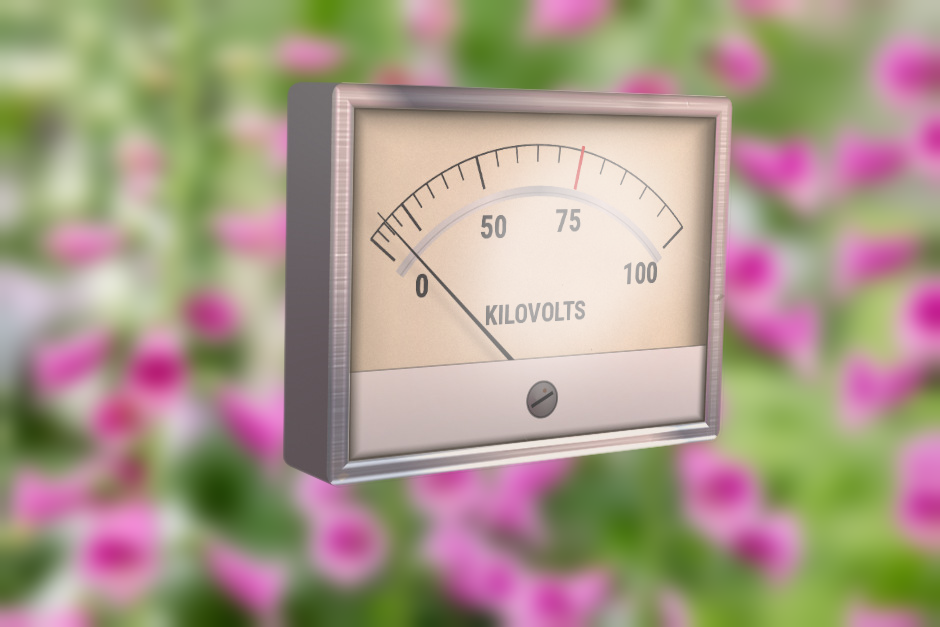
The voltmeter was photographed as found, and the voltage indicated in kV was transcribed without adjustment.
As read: 15 kV
